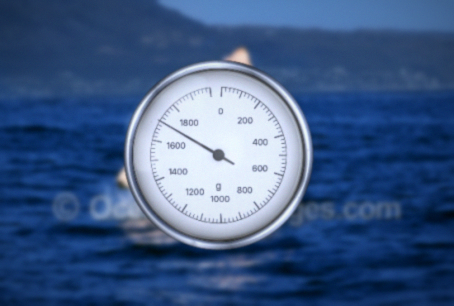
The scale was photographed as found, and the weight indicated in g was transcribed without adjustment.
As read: 1700 g
